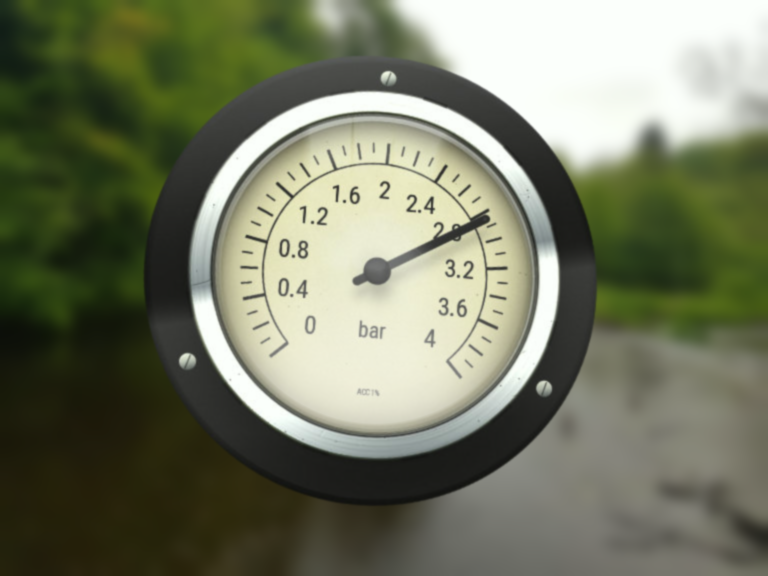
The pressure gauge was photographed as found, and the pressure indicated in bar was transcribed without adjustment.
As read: 2.85 bar
